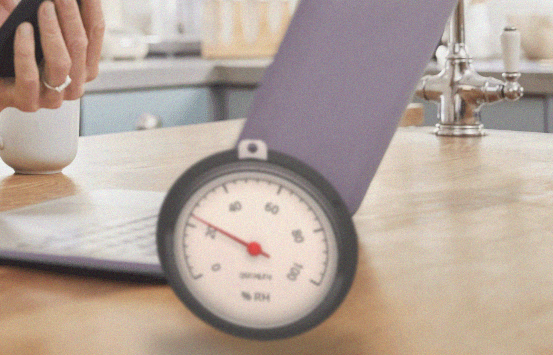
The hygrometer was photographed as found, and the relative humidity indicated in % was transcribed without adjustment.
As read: 24 %
